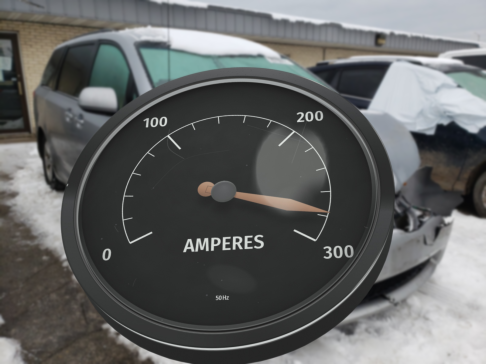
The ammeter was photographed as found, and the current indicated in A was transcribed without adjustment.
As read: 280 A
